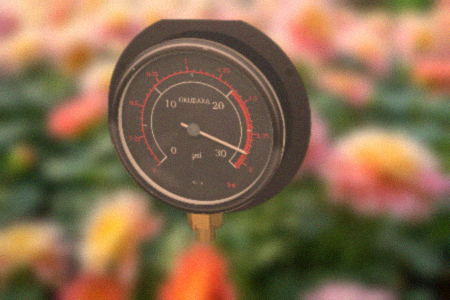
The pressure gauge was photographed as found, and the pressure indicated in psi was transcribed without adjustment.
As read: 27.5 psi
